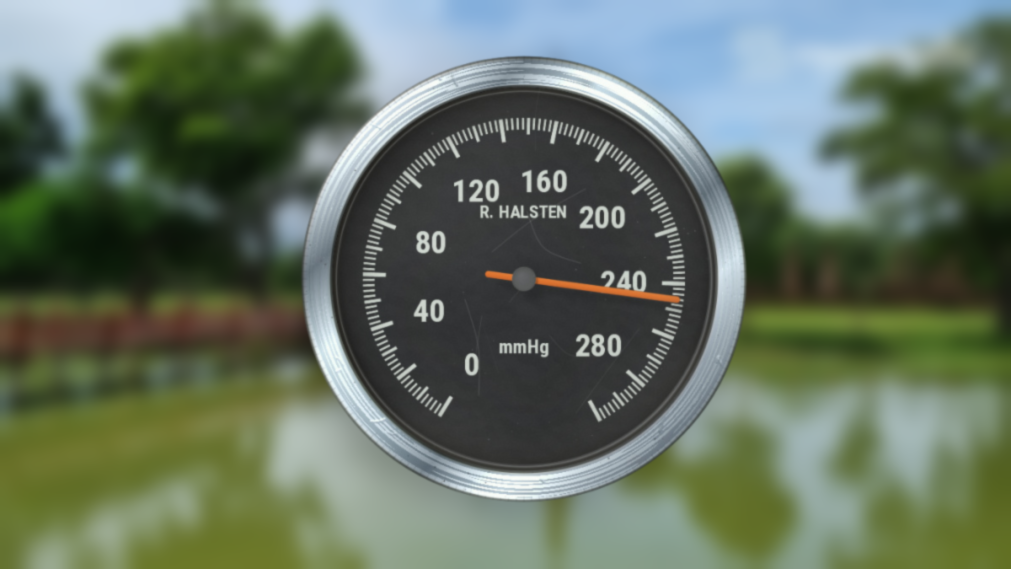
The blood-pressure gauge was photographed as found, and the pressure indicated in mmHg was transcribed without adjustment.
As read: 246 mmHg
